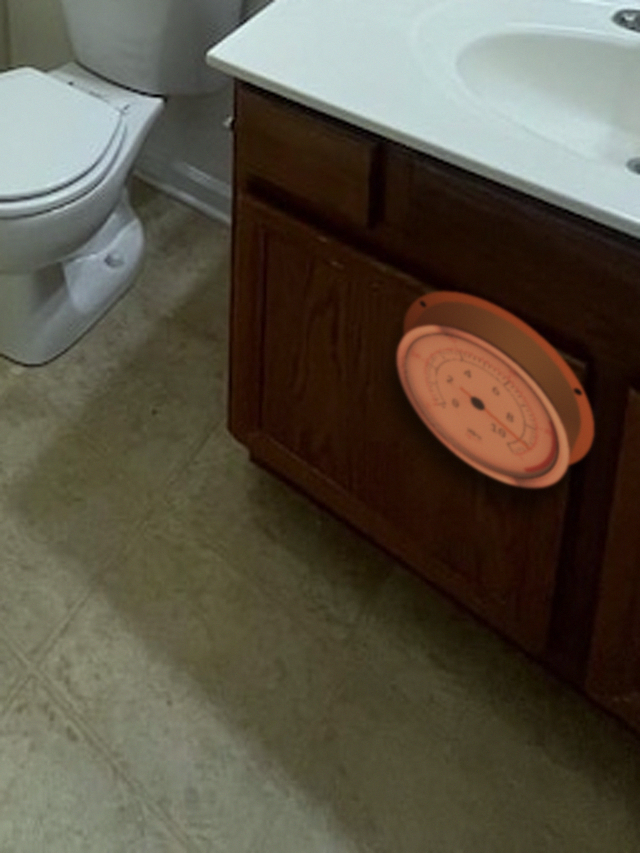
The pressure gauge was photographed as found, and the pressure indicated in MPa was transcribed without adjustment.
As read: 9 MPa
